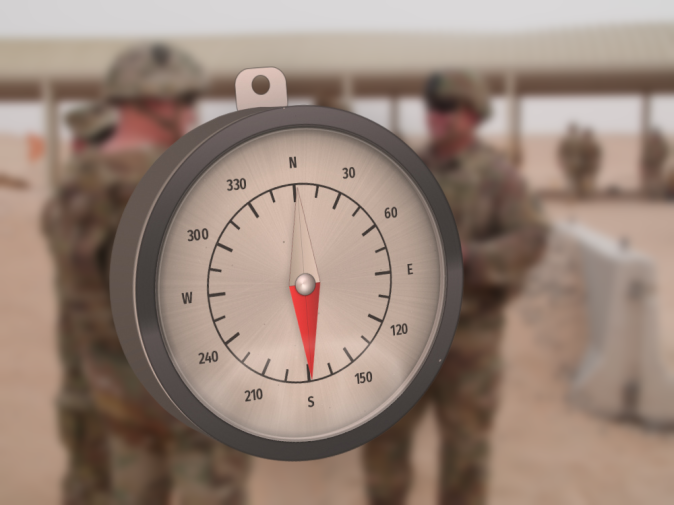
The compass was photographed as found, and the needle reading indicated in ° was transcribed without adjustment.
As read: 180 °
